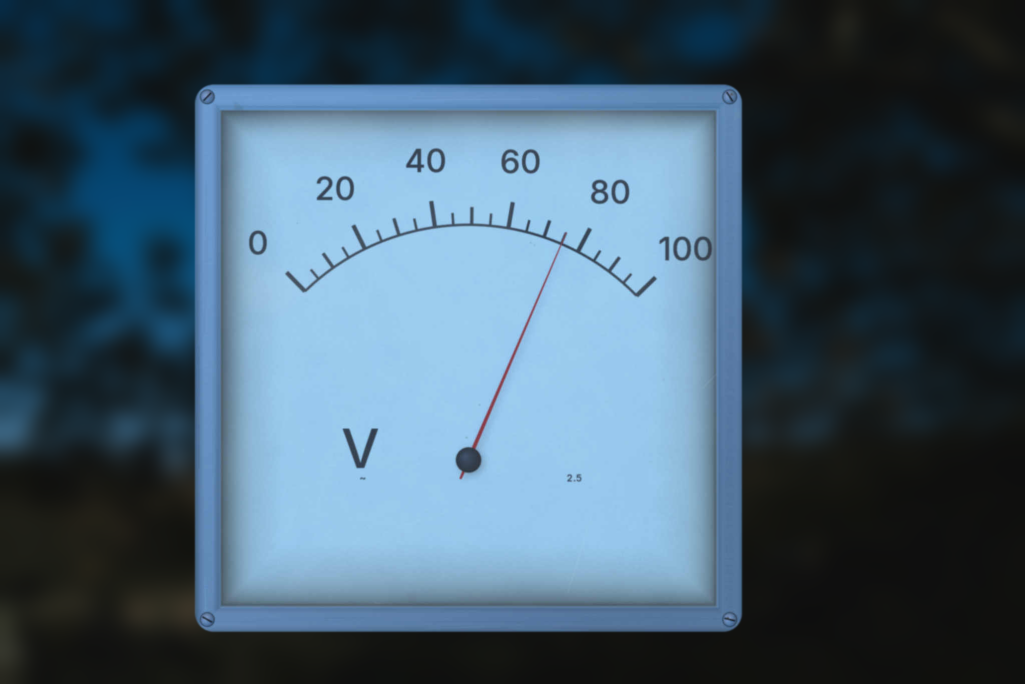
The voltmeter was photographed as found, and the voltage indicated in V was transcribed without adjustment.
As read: 75 V
